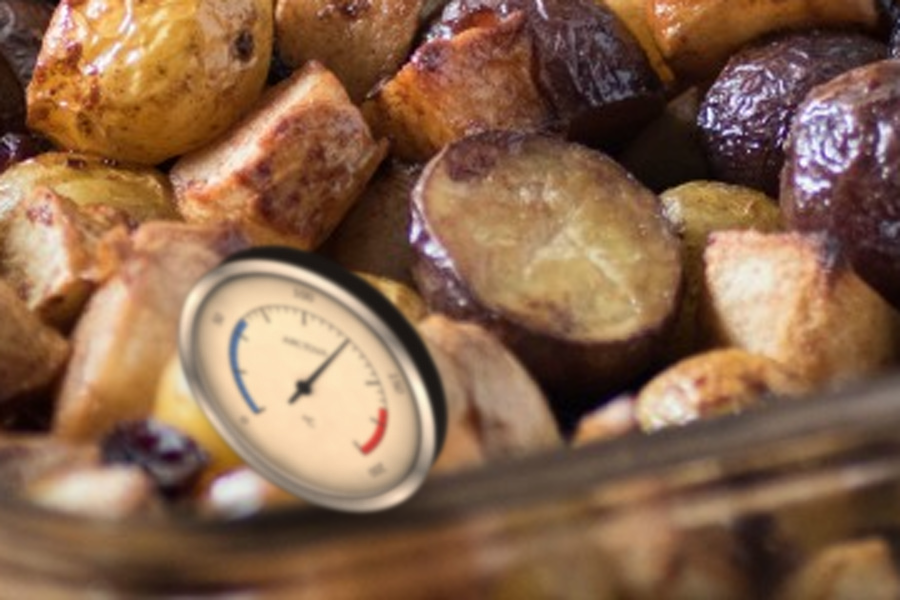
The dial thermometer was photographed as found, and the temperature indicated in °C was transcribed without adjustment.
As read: 125 °C
